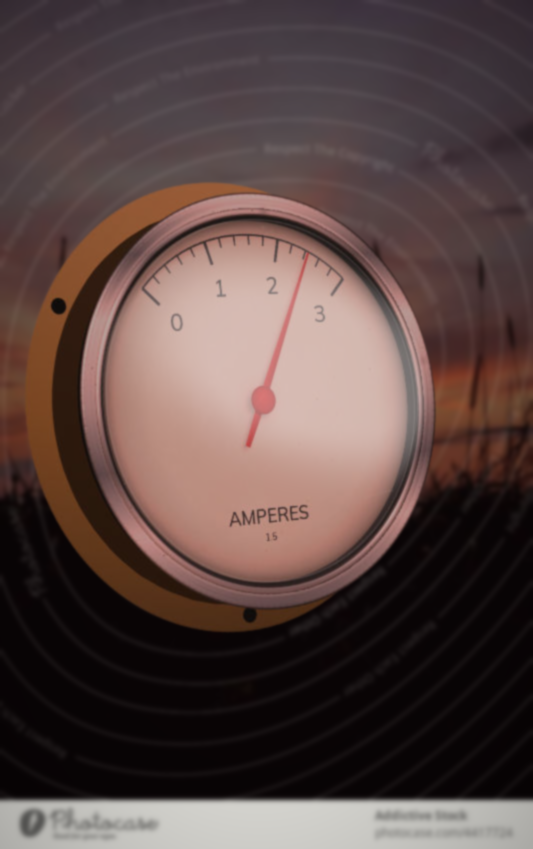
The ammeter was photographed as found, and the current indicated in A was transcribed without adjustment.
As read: 2.4 A
